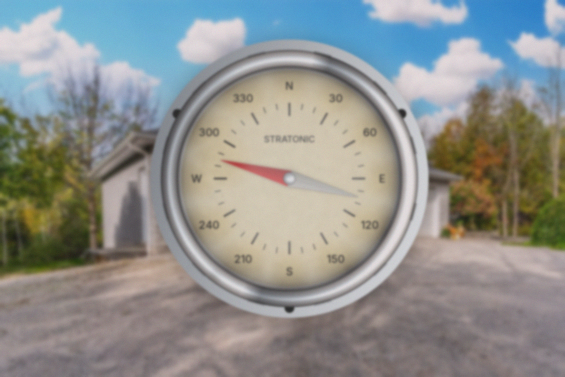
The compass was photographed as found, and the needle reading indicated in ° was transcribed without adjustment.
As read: 285 °
